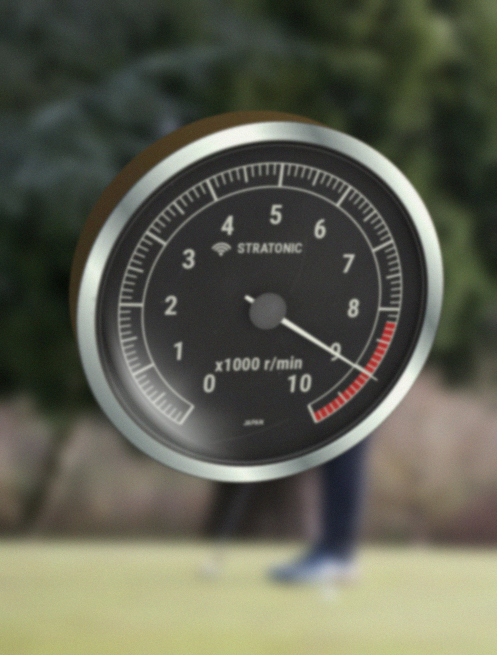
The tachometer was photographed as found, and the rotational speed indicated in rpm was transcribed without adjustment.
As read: 9000 rpm
